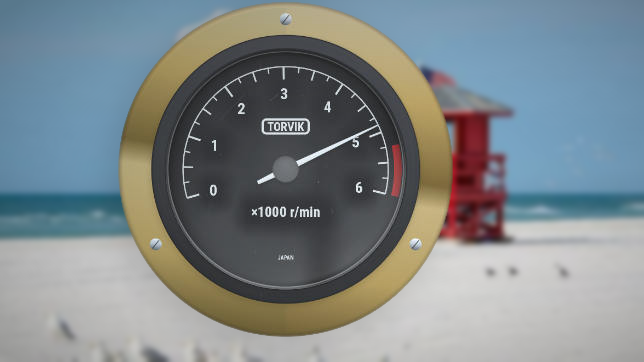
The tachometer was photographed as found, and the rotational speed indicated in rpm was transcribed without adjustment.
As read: 4875 rpm
